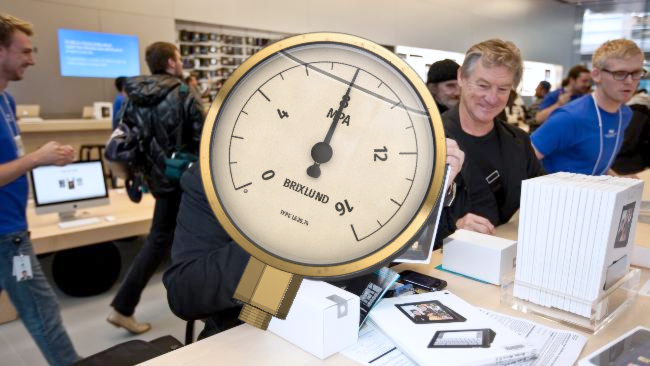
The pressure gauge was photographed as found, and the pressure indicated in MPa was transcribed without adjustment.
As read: 8 MPa
